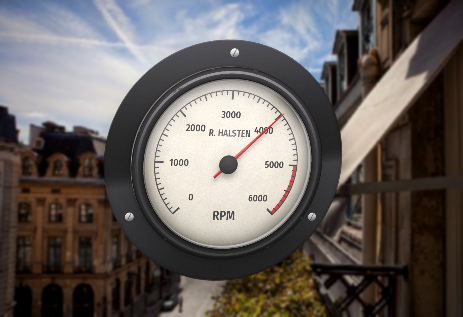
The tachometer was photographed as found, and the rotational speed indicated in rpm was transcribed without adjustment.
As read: 4000 rpm
